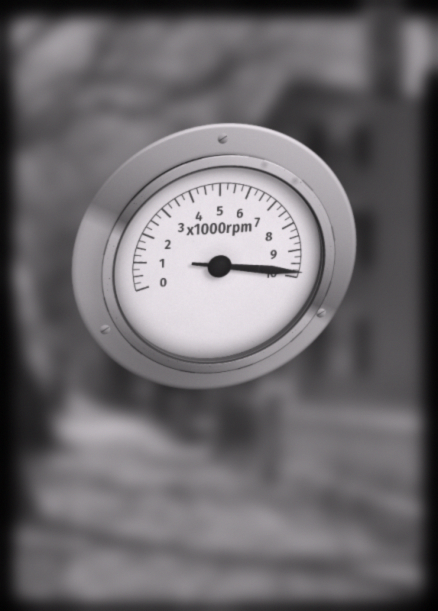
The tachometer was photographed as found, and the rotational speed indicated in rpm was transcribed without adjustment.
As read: 9750 rpm
